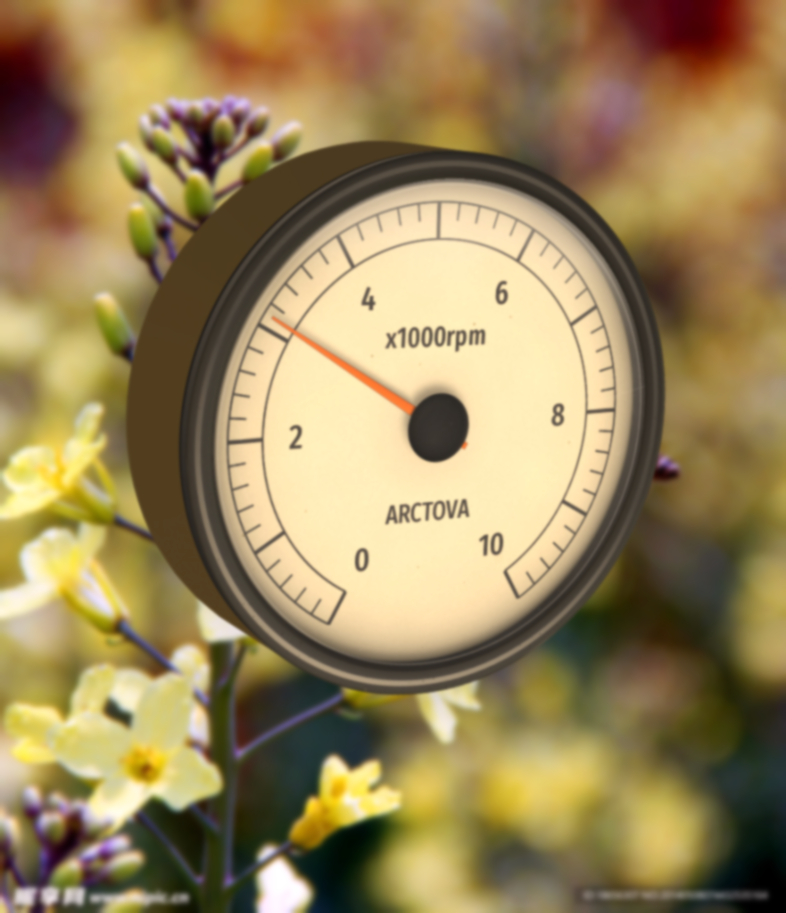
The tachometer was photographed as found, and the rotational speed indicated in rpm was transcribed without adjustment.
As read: 3100 rpm
